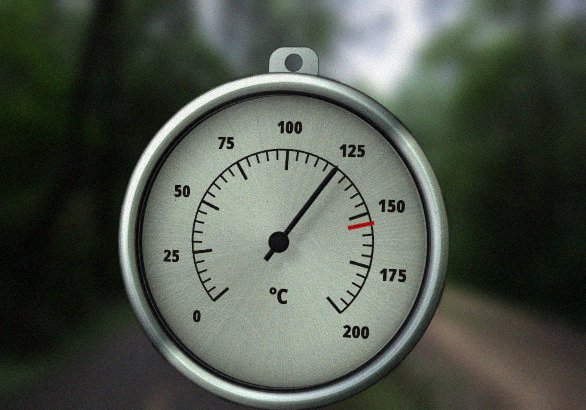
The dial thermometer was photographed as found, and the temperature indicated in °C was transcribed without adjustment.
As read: 125 °C
